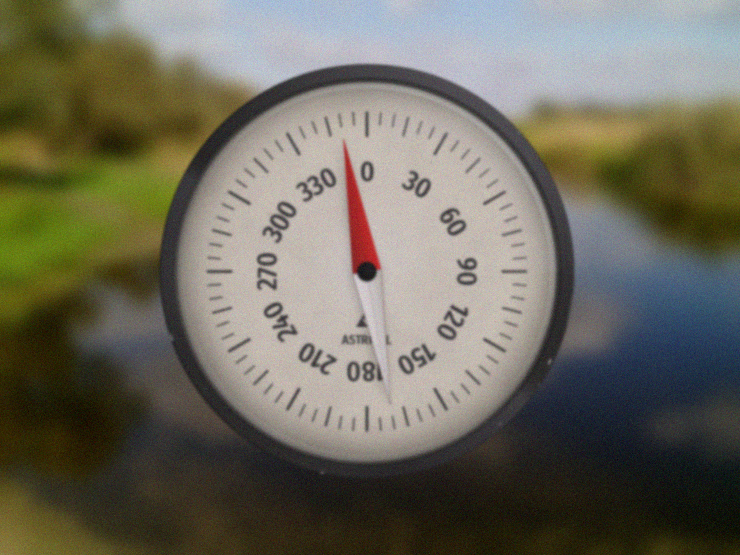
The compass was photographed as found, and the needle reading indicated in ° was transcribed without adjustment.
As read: 350 °
